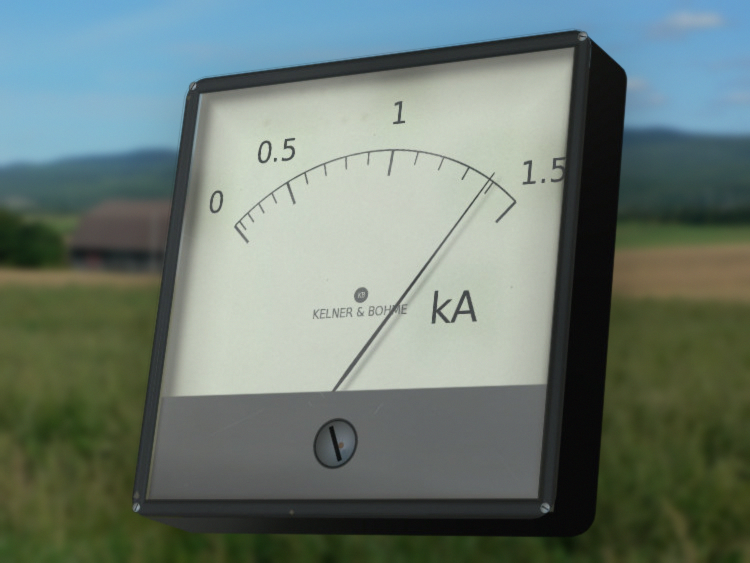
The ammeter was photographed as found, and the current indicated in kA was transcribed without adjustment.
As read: 1.4 kA
